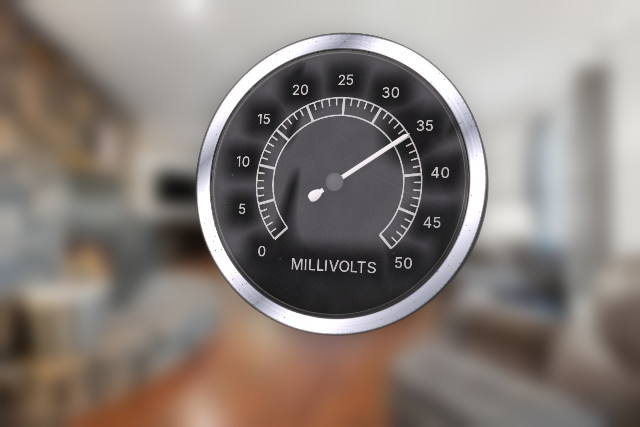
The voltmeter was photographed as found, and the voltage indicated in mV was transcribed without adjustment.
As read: 35 mV
